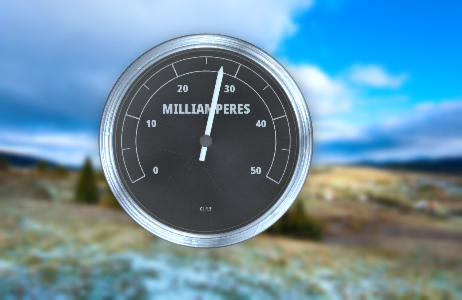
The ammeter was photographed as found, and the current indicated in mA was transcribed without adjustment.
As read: 27.5 mA
